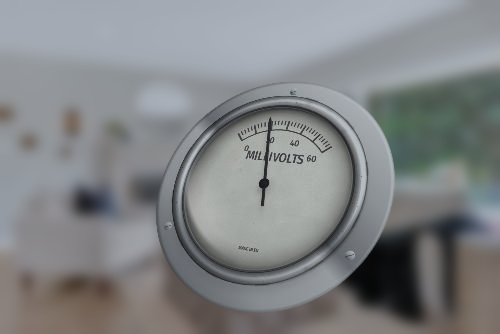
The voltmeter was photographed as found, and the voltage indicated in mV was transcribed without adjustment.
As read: 20 mV
